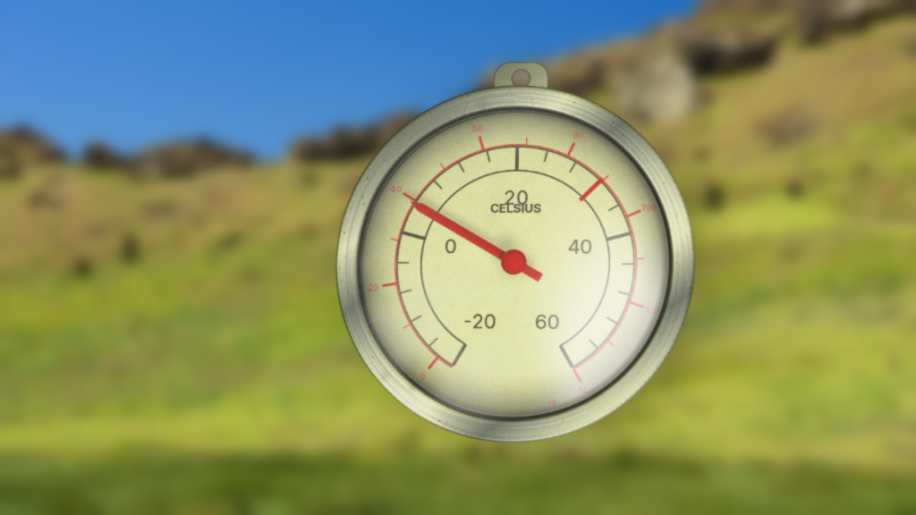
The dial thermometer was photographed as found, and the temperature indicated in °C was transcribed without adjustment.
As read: 4 °C
